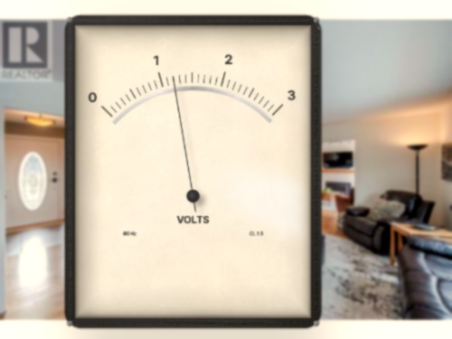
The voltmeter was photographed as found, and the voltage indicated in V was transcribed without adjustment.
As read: 1.2 V
